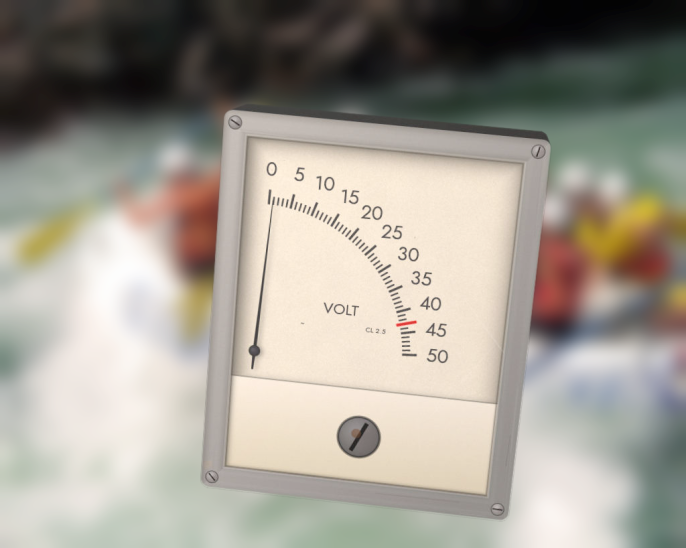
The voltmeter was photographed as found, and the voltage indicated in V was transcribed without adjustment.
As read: 1 V
